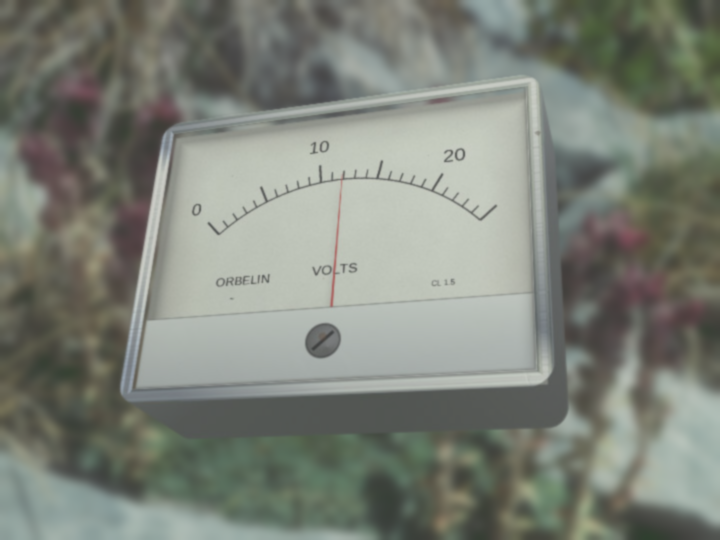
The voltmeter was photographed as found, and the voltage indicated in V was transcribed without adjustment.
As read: 12 V
